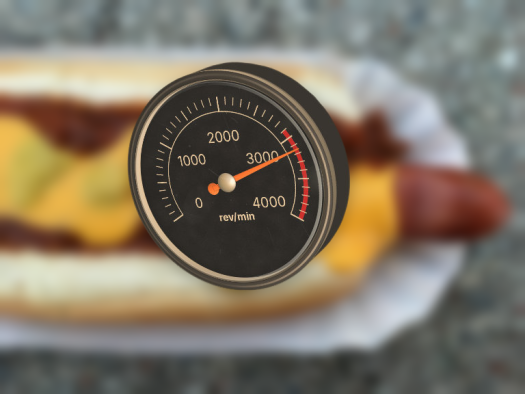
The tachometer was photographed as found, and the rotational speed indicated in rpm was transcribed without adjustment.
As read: 3150 rpm
